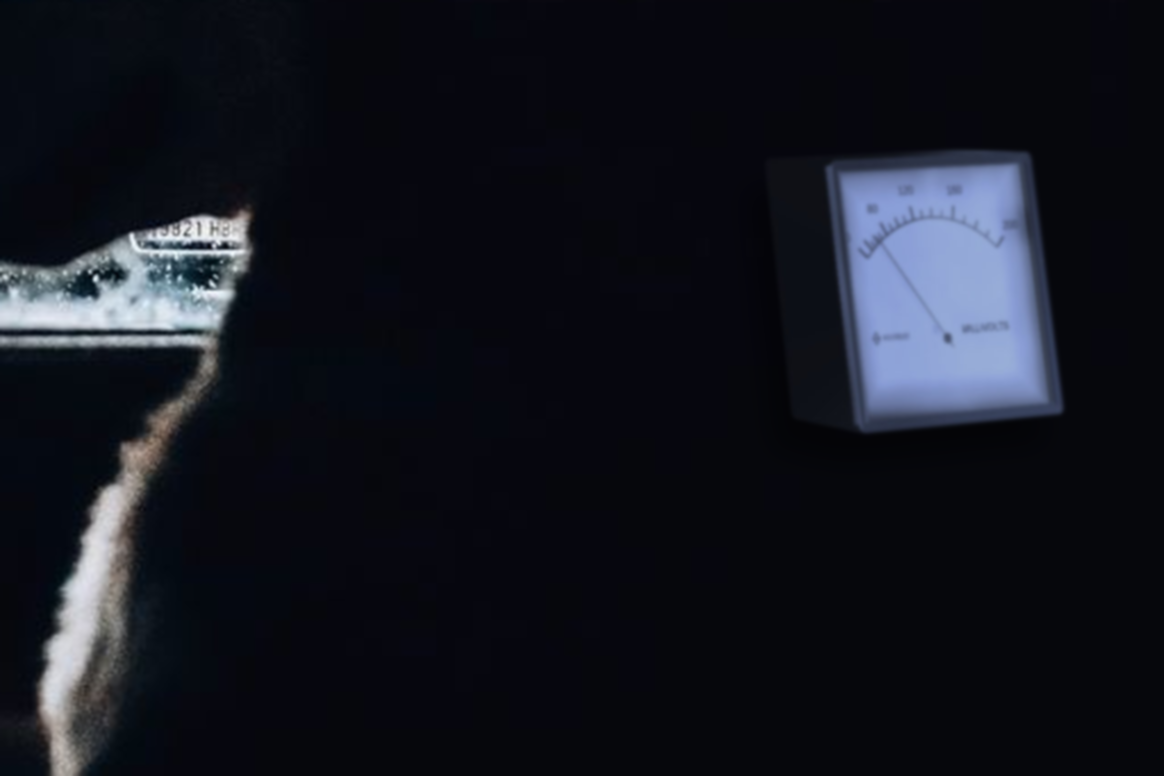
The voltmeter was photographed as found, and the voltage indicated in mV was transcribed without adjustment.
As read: 60 mV
